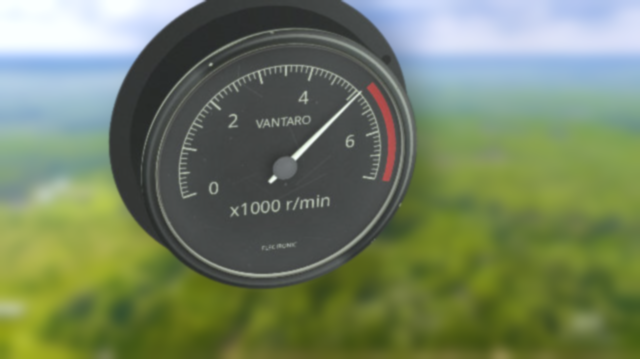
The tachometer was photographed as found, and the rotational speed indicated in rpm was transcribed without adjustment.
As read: 5000 rpm
